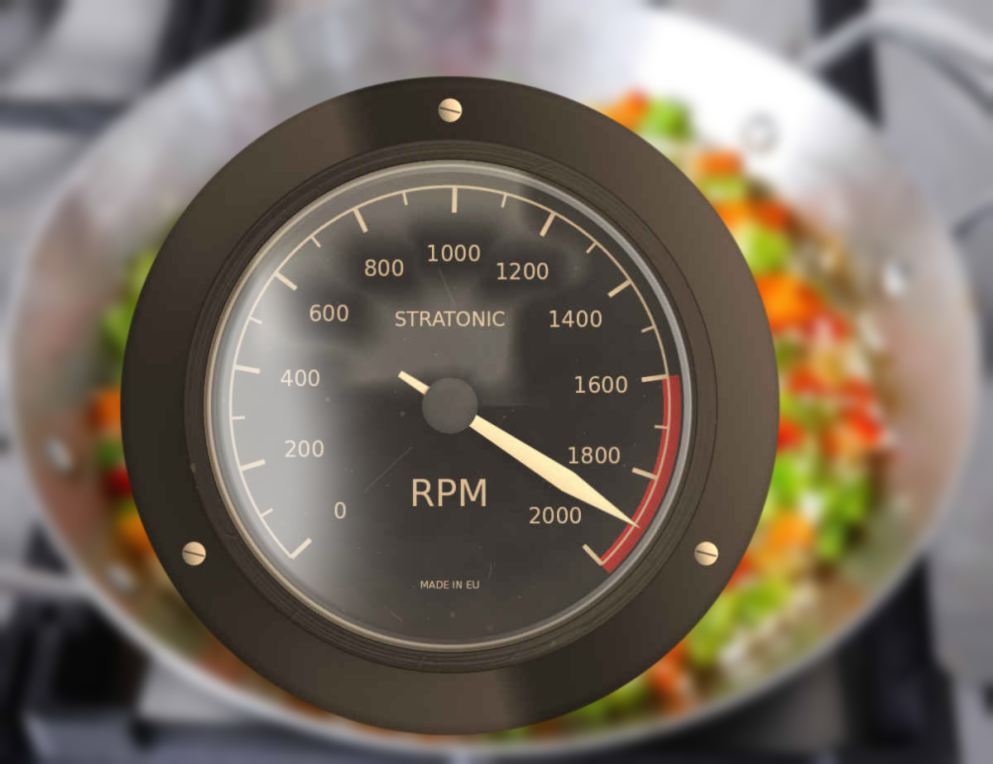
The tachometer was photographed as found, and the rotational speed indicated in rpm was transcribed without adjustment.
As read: 1900 rpm
